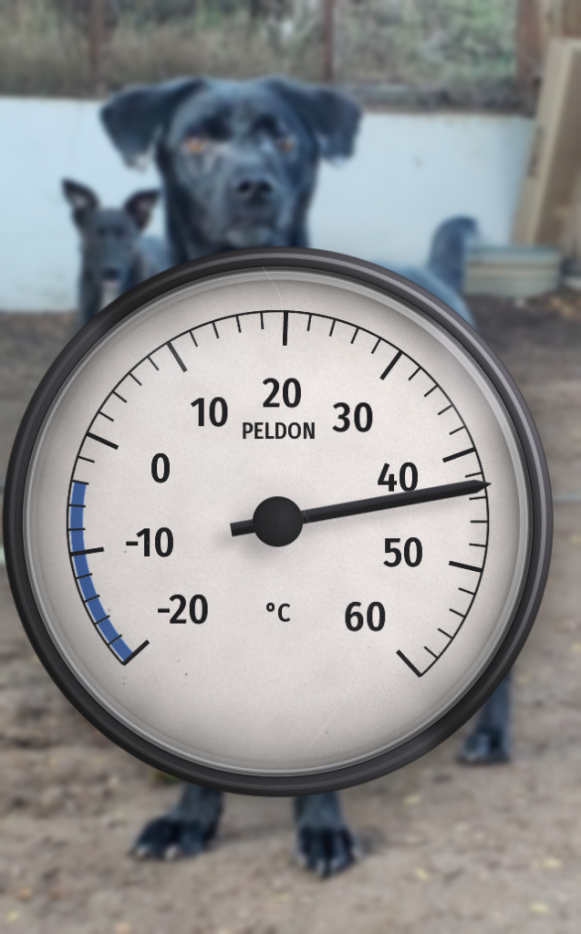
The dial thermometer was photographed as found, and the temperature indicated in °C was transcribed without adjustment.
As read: 43 °C
